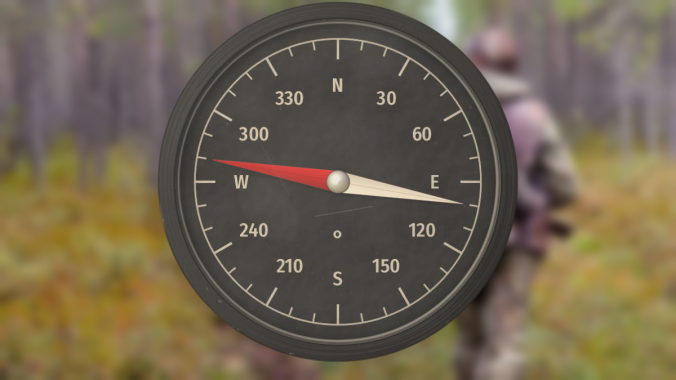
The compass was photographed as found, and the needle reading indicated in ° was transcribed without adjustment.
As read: 280 °
